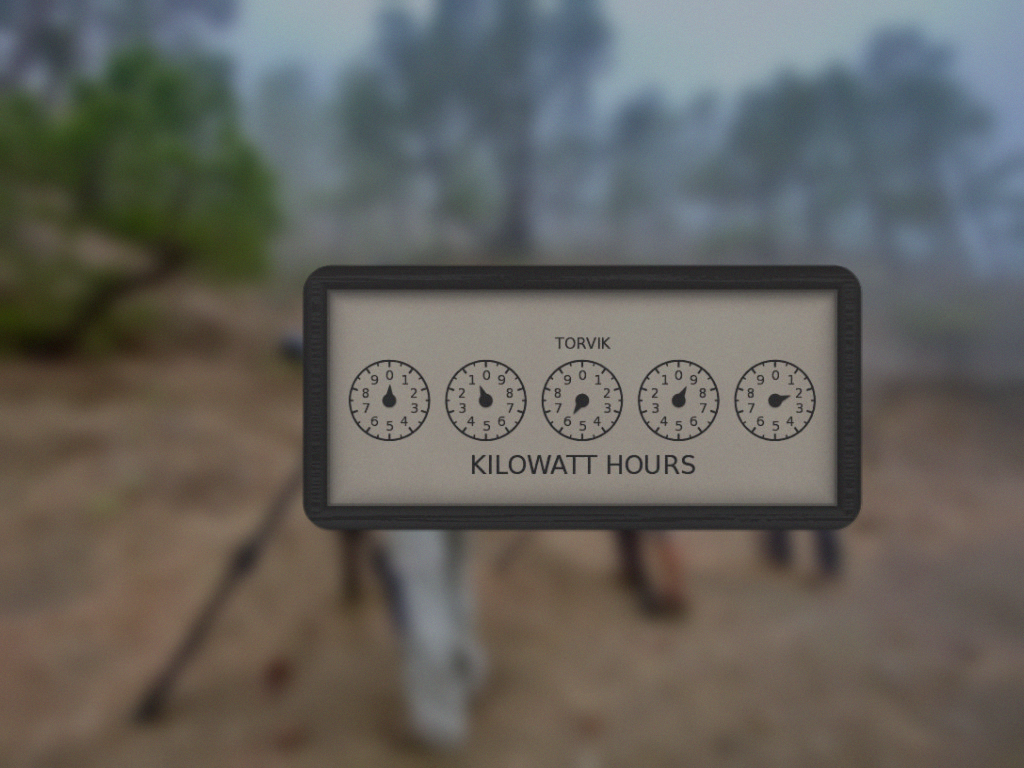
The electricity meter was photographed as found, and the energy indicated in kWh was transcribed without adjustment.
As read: 592 kWh
